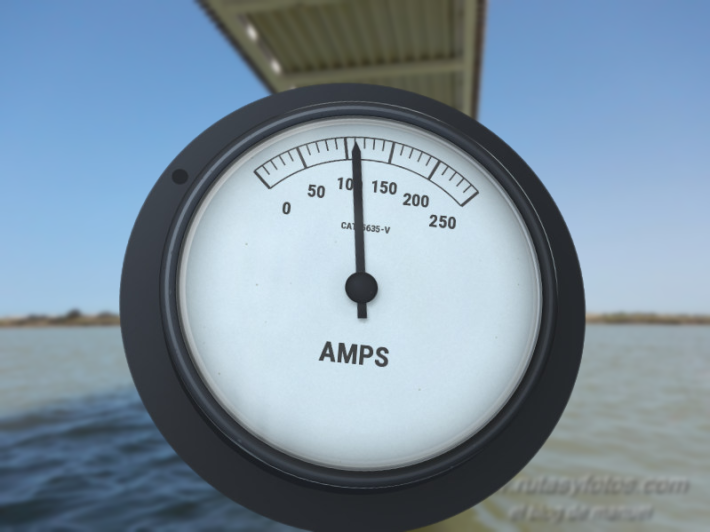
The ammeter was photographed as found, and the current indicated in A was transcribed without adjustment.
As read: 110 A
